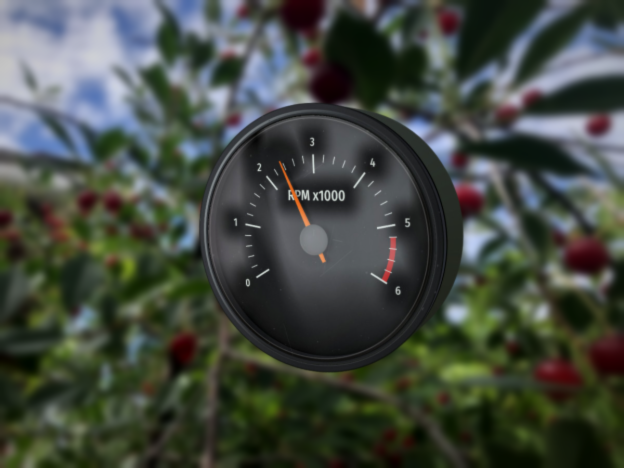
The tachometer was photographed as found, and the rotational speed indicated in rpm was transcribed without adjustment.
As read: 2400 rpm
